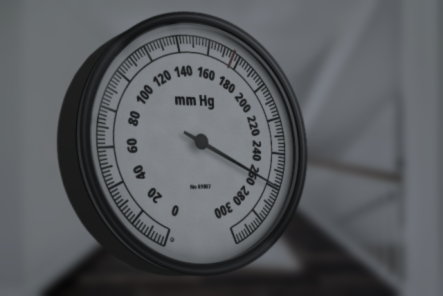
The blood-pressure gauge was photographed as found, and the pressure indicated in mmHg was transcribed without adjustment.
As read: 260 mmHg
